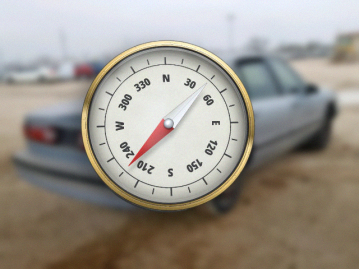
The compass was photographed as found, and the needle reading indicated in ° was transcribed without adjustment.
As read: 225 °
